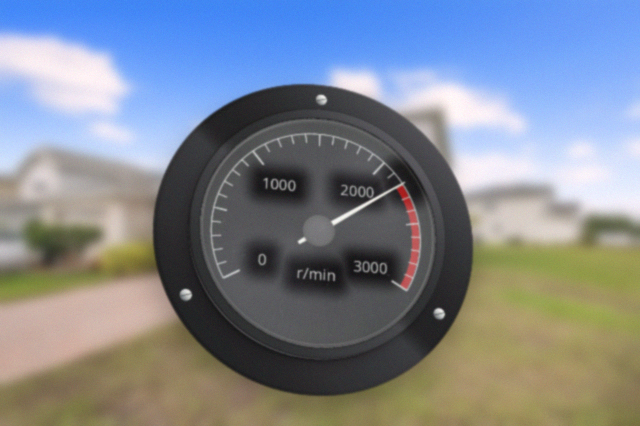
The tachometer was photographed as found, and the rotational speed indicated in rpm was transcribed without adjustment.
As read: 2200 rpm
